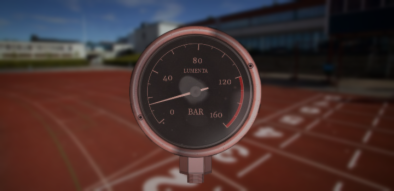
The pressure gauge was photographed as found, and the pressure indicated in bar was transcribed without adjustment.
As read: 15 bar
